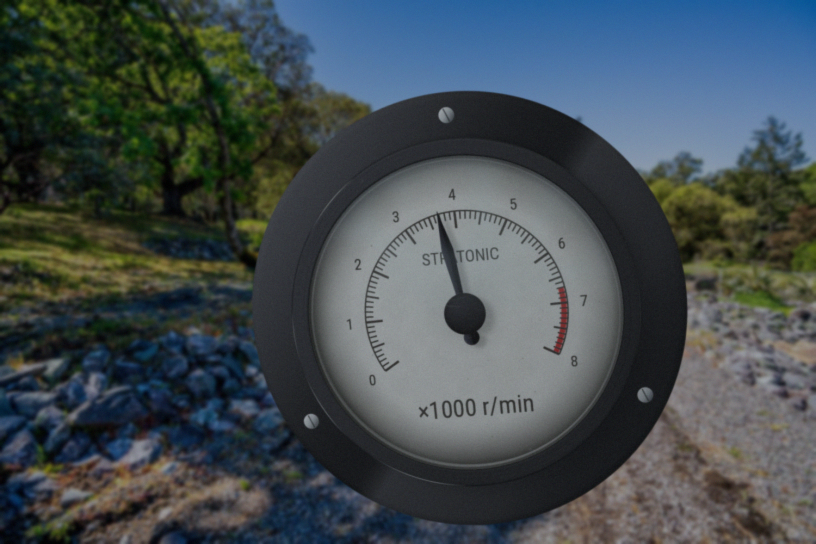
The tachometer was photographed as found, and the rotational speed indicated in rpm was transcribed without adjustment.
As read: 3700 rpm
